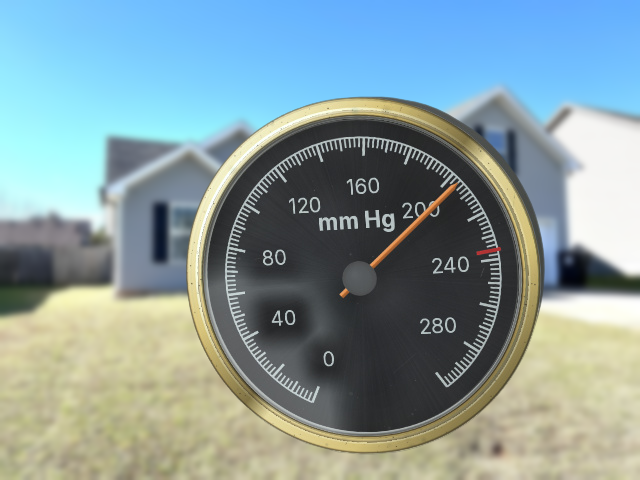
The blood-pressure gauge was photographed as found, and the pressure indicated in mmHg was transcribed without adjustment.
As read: 204 mmHg
